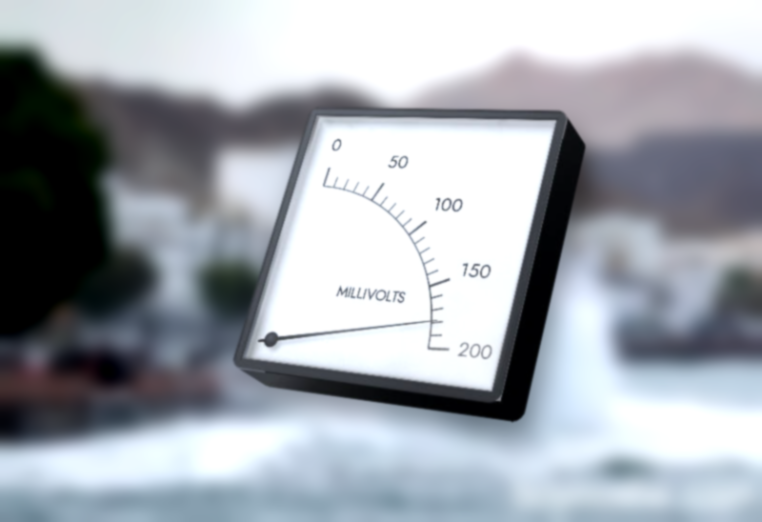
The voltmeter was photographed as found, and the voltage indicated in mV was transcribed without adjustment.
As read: 180 mV
